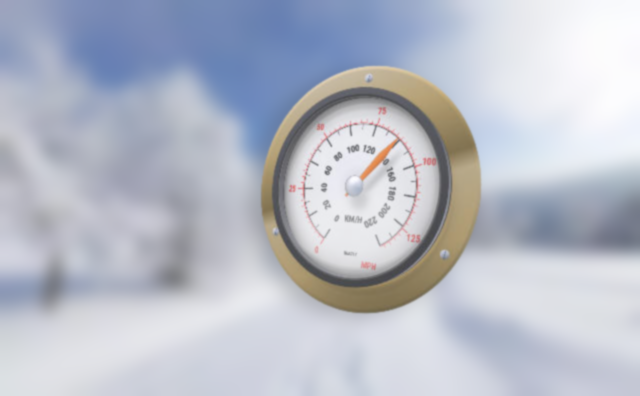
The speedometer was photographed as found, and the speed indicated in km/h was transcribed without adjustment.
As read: 140 km/h
